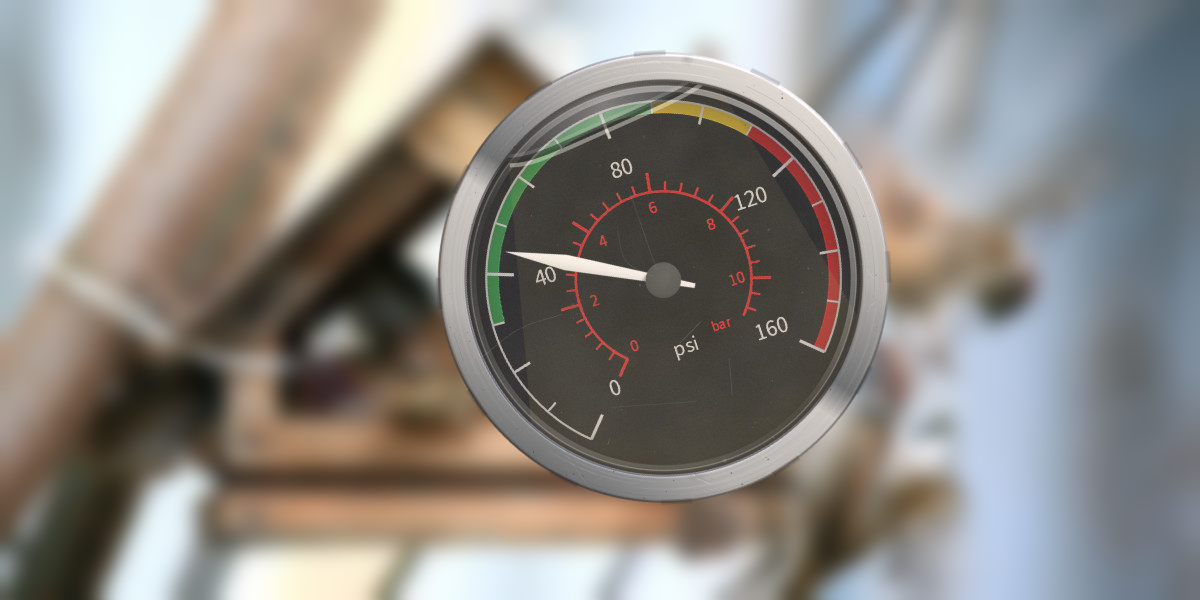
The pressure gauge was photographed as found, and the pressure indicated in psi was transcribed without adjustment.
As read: 45 psi
